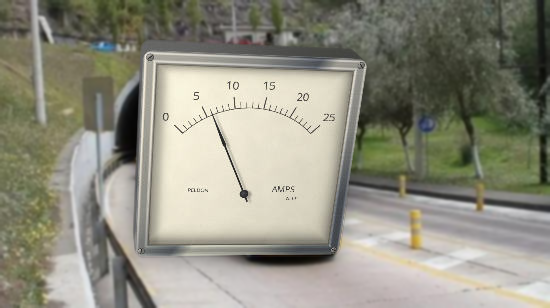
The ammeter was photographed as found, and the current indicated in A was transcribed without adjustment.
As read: 6 A
